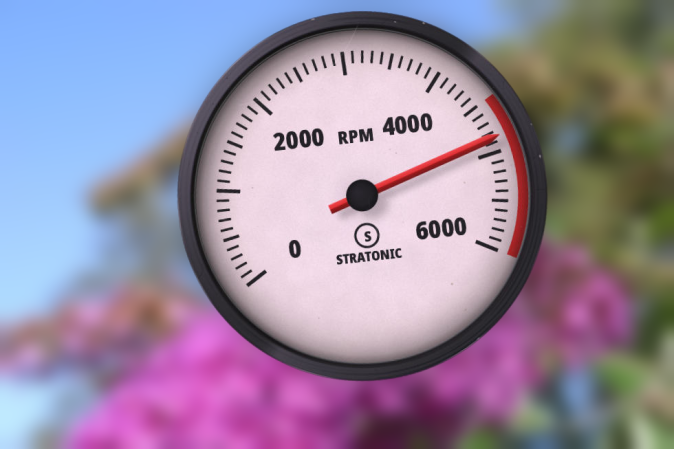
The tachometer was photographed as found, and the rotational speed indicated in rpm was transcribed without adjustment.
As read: 4850 rpm
